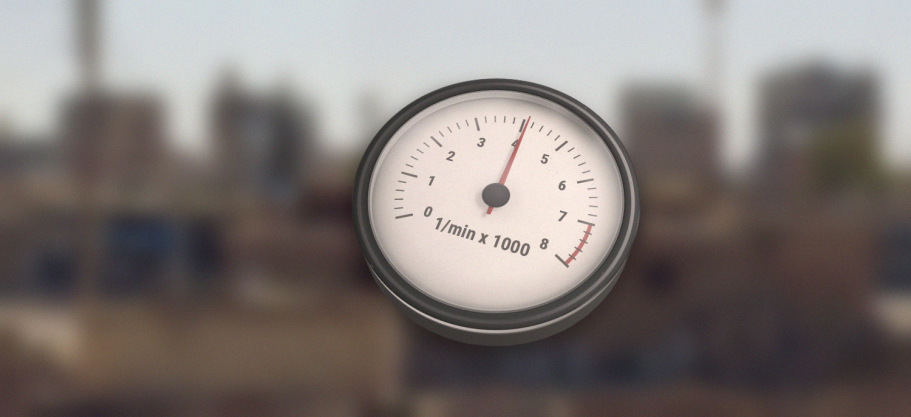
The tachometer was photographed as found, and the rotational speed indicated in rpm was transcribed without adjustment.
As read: 4100 rpm
